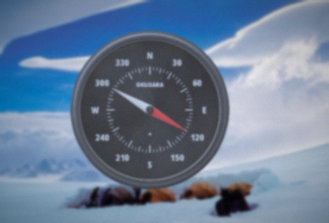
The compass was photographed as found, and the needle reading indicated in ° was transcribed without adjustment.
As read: 120 °
